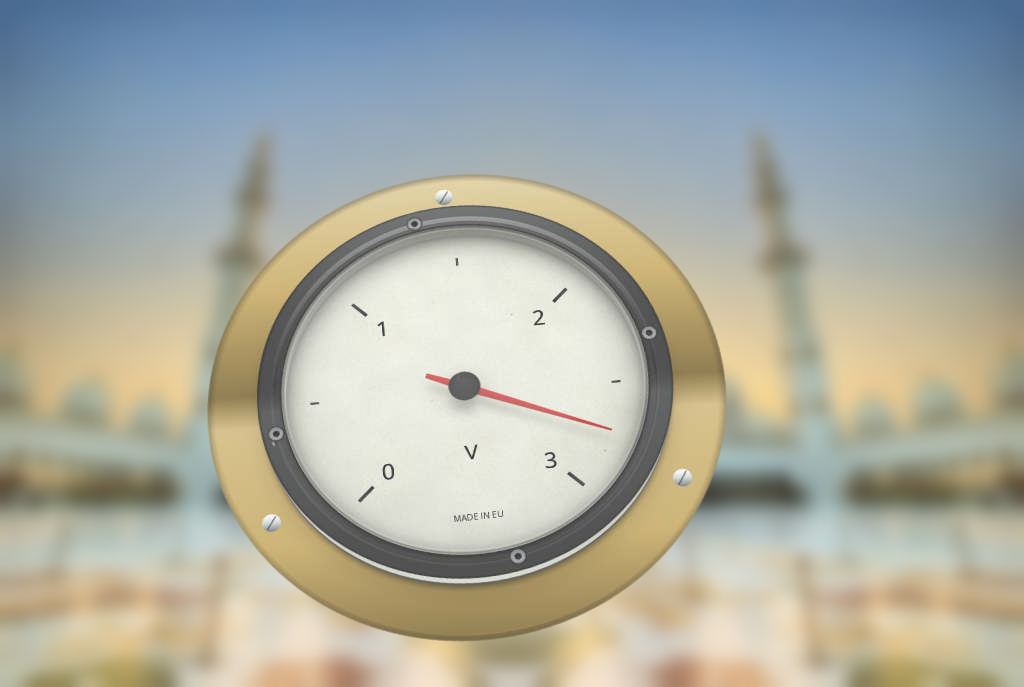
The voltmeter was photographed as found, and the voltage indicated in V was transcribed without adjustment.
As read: 2.75 V
